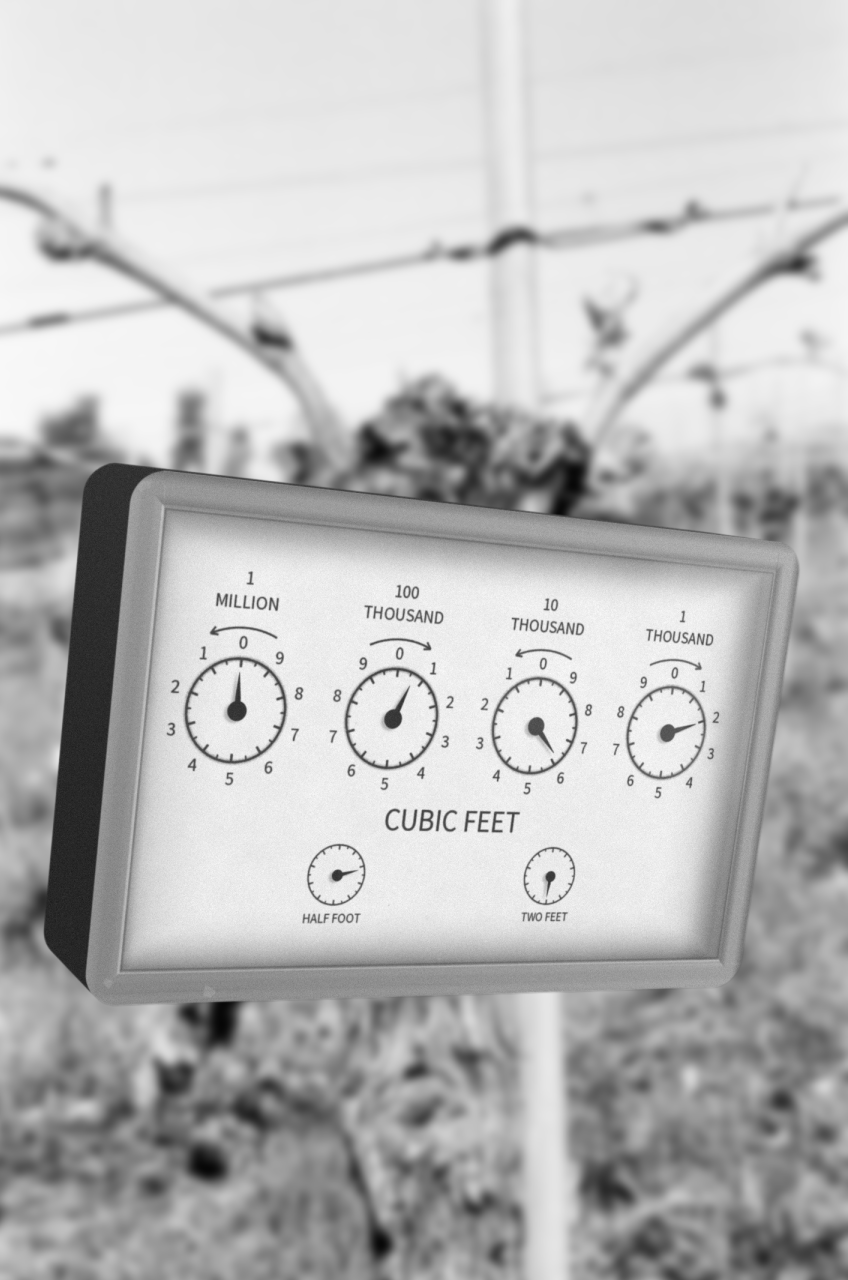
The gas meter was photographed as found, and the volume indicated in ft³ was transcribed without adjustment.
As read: 6200 ft³
